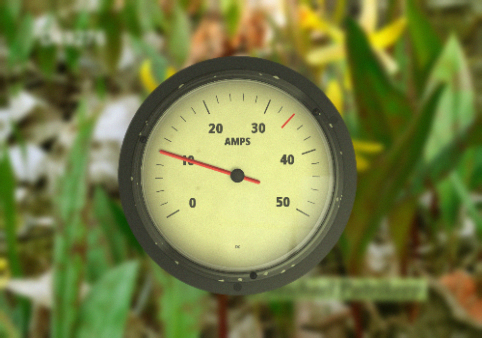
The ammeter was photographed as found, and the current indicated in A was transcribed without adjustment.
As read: 10 A
